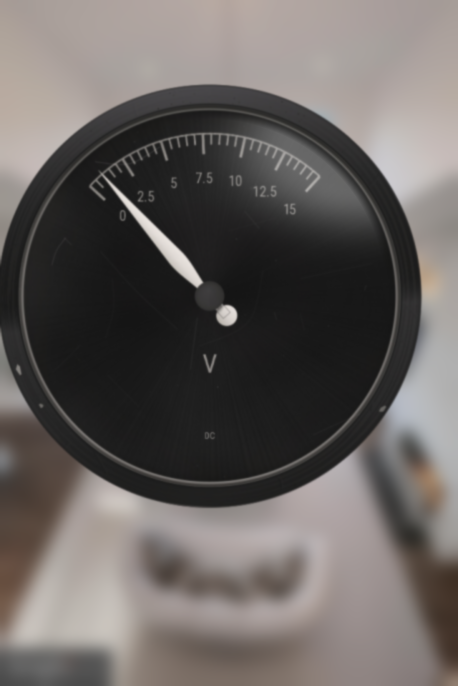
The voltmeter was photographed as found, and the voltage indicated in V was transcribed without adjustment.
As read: 1 V
